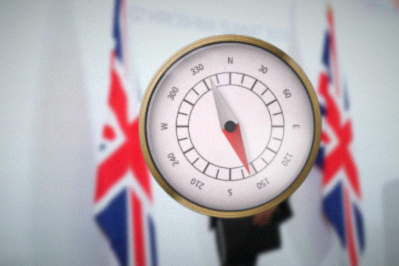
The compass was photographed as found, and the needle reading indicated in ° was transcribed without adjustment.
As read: 157.5 °
